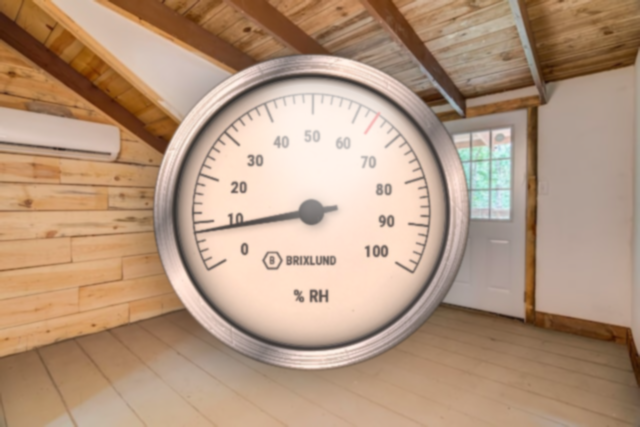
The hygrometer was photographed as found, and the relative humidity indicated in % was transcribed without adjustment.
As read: 8 %
